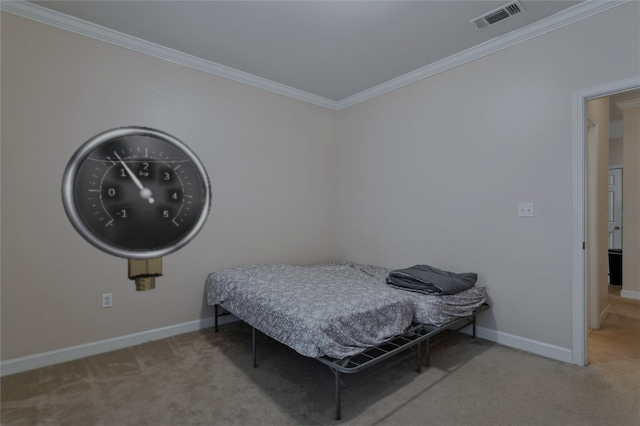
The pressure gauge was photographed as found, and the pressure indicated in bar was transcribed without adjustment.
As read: 1.2 bar
